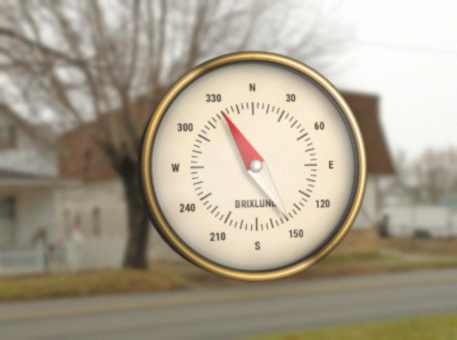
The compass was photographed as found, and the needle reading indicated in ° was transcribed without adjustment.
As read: 330 °
